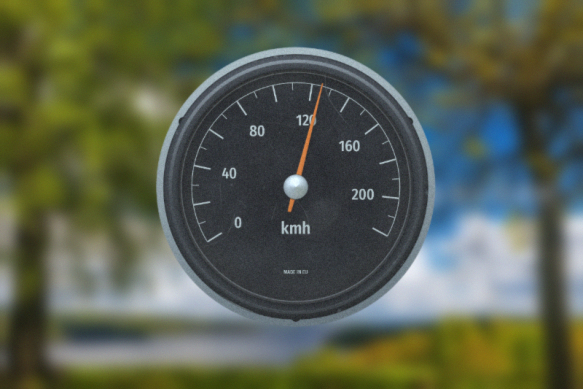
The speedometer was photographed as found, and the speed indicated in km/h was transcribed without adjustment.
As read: 125 km/h
